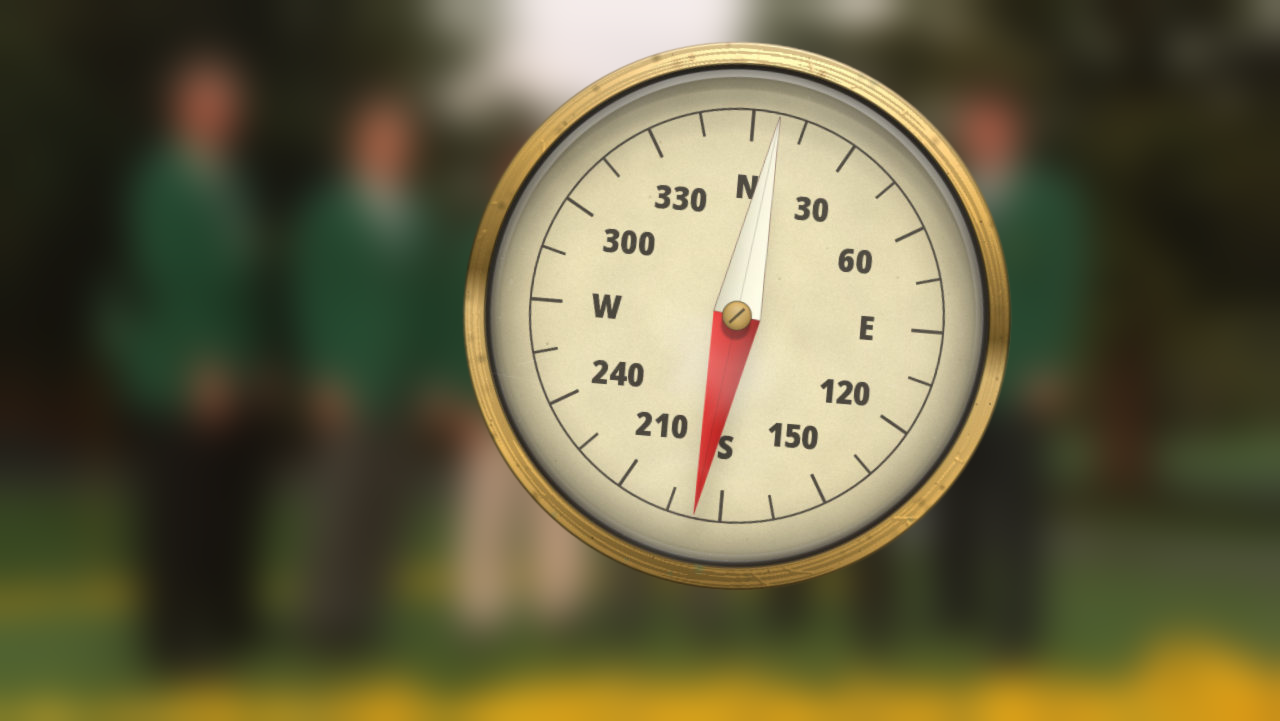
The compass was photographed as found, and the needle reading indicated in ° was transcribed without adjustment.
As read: 187.5 °
